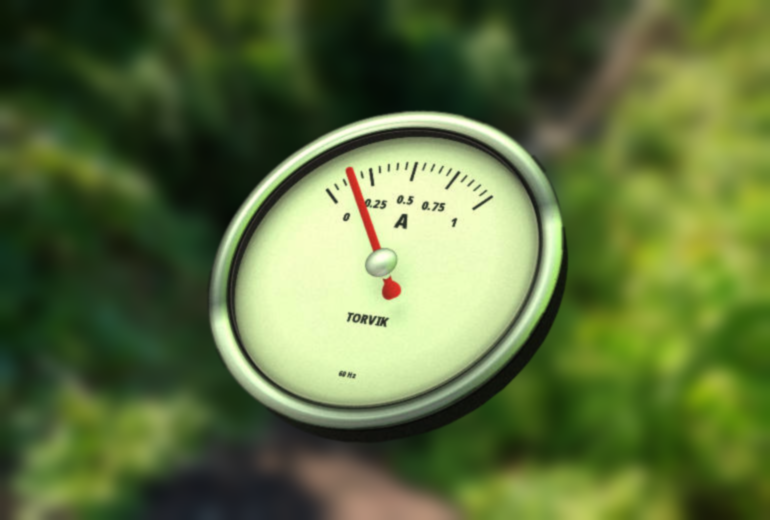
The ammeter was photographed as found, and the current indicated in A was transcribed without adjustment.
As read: 0.15 A
